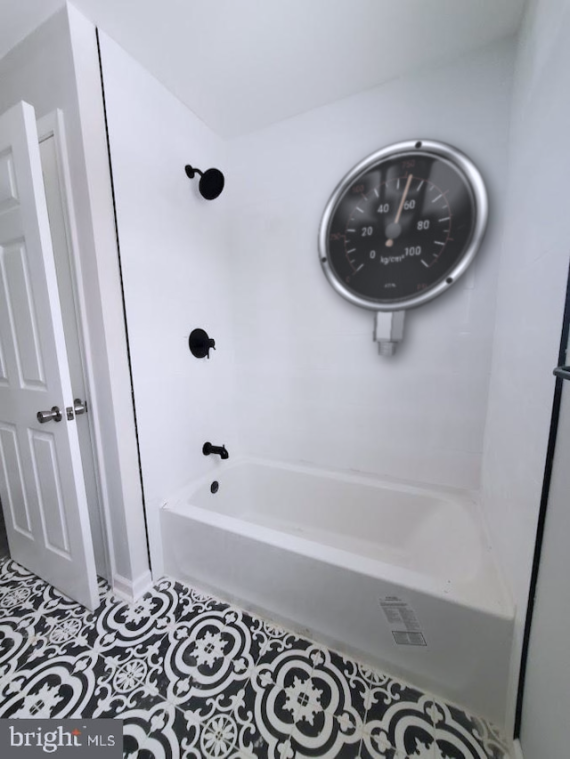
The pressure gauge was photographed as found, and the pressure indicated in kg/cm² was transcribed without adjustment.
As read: 55 kg/cm²
